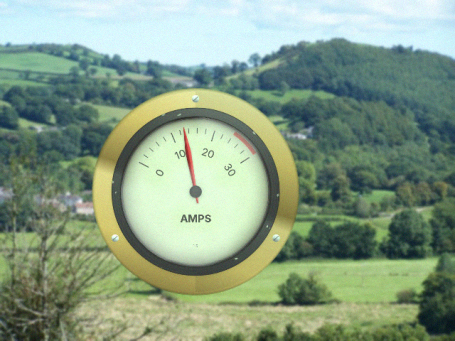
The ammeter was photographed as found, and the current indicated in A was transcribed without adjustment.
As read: 13 A
